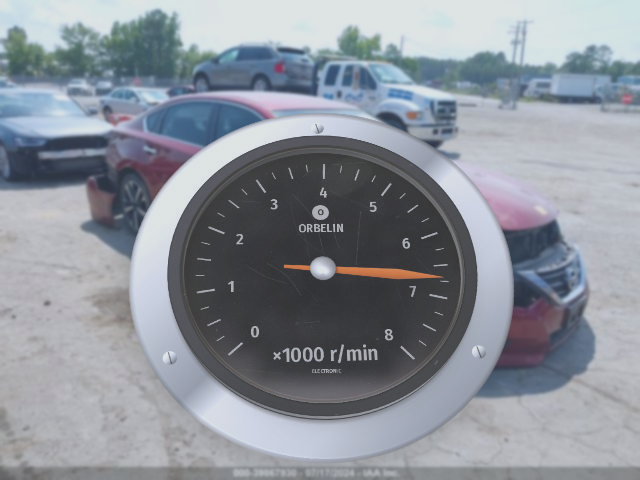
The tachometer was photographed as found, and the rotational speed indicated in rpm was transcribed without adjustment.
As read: 6750 rpm
